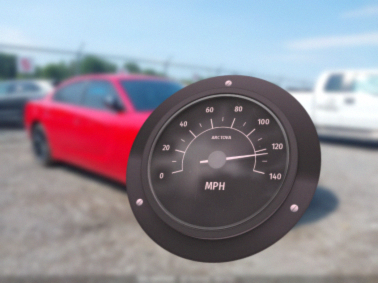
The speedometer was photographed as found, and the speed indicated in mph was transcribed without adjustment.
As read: 125 mph
